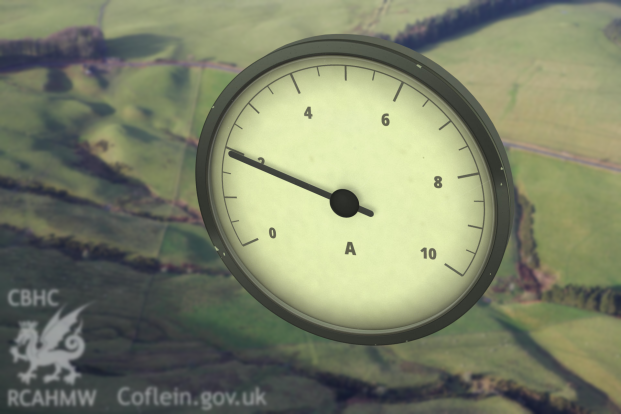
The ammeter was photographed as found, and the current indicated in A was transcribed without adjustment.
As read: 2 A
